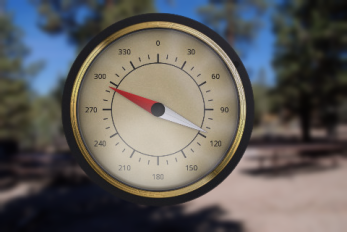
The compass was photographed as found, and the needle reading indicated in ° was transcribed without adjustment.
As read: 295 °
